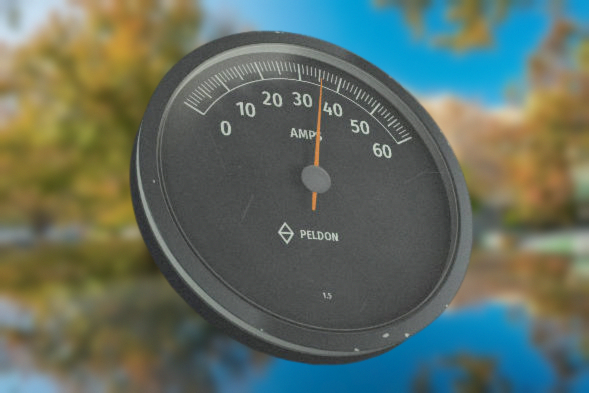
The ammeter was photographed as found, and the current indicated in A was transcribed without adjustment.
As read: 35 A
